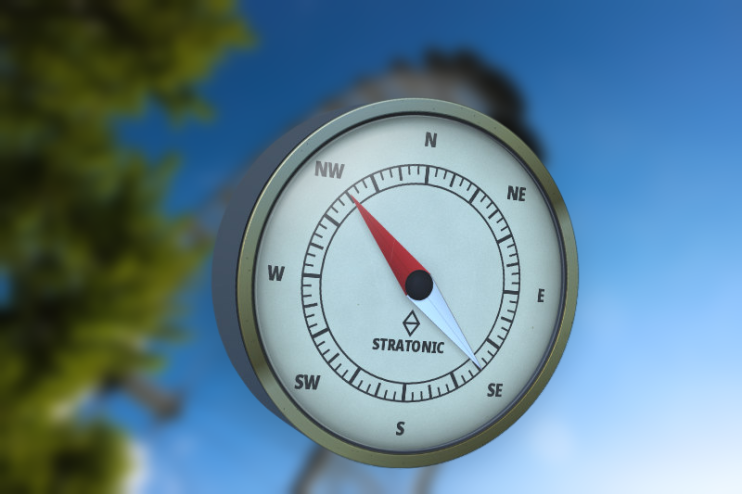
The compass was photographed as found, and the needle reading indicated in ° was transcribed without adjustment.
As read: 315 °
